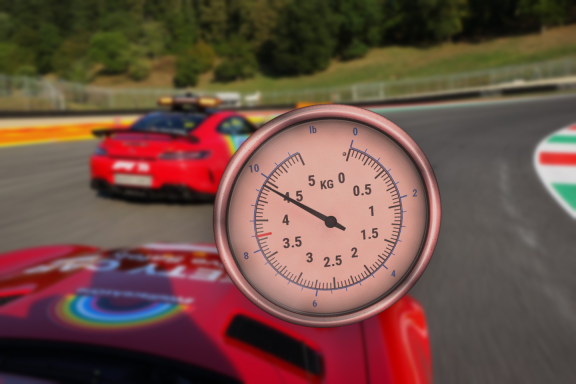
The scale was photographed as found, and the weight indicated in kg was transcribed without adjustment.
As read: 4.45 kg
